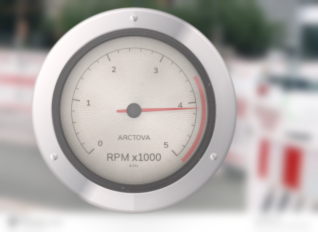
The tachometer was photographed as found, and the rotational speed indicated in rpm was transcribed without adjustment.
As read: 4100 rpm
